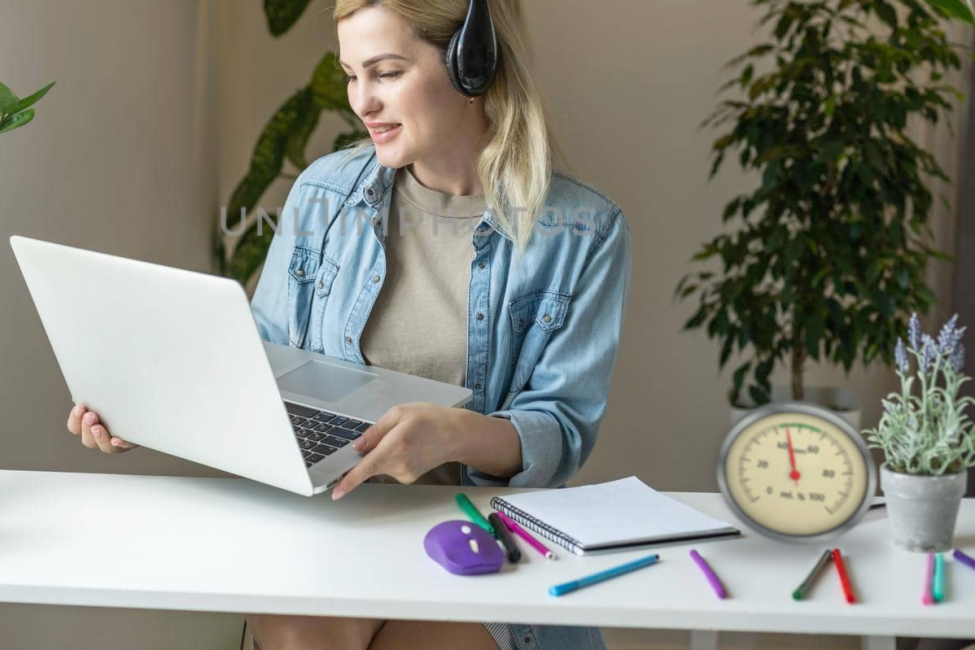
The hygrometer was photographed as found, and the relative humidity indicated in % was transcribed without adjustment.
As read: 45 %
